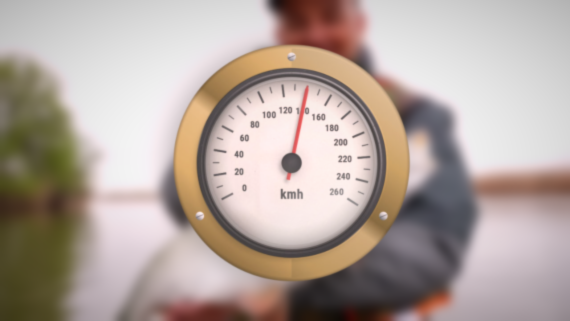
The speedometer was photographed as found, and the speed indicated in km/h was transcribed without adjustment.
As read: 140 km/h
